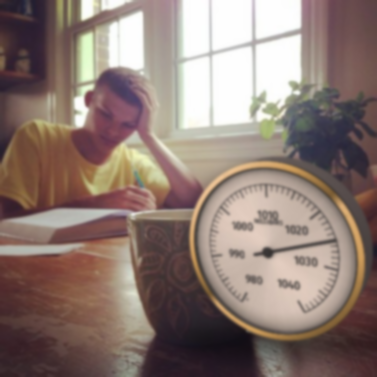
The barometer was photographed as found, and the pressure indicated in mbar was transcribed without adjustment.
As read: 1025 mbar
